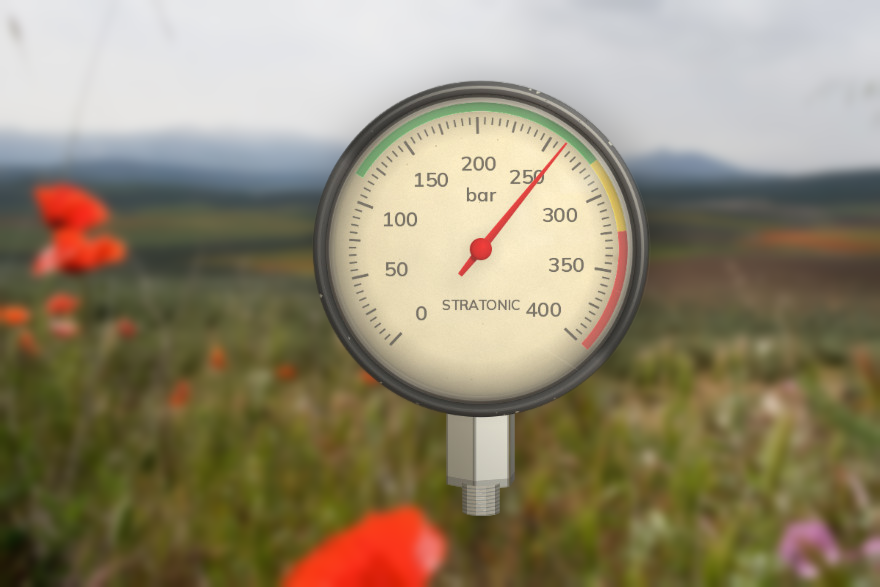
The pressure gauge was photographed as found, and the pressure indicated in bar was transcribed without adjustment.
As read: 260 bar
